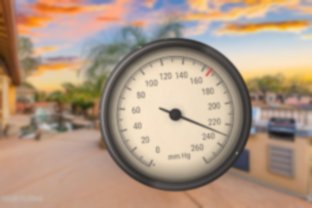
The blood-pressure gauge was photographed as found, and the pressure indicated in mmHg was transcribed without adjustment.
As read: 230 mmHg
